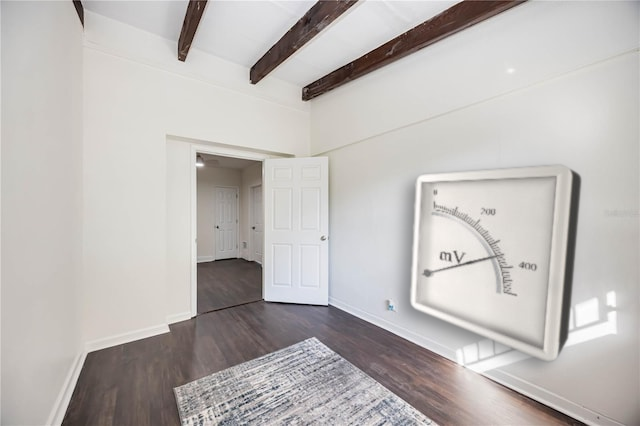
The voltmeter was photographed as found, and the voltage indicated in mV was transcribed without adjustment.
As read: 350 mV
